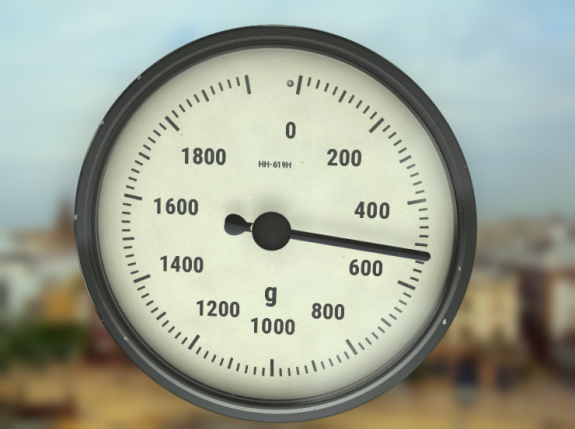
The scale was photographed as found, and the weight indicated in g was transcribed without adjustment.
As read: 520 g
